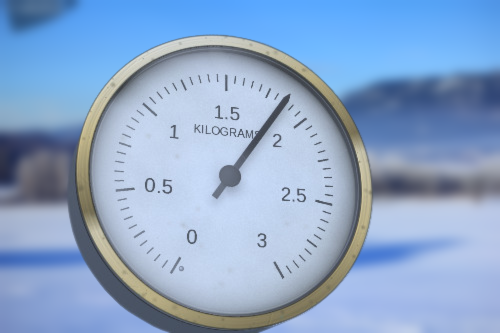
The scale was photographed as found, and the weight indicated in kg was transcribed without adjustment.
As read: 1.85 kg
